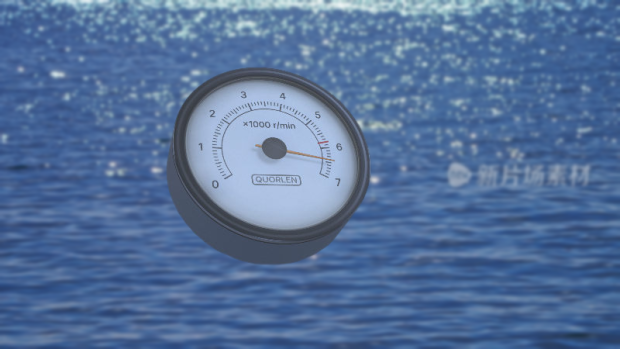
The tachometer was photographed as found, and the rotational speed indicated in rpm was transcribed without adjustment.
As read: 6500 rpm
